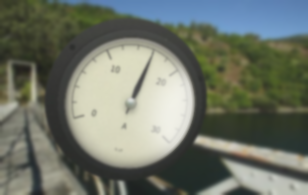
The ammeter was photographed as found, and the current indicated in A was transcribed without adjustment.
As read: 16 A
